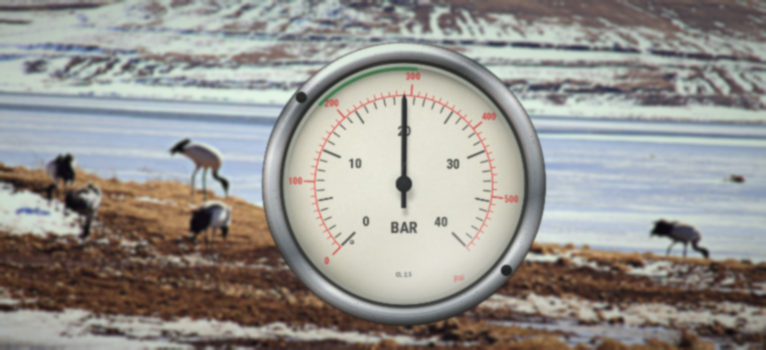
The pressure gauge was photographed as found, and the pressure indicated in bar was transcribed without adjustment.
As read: 20 bar
